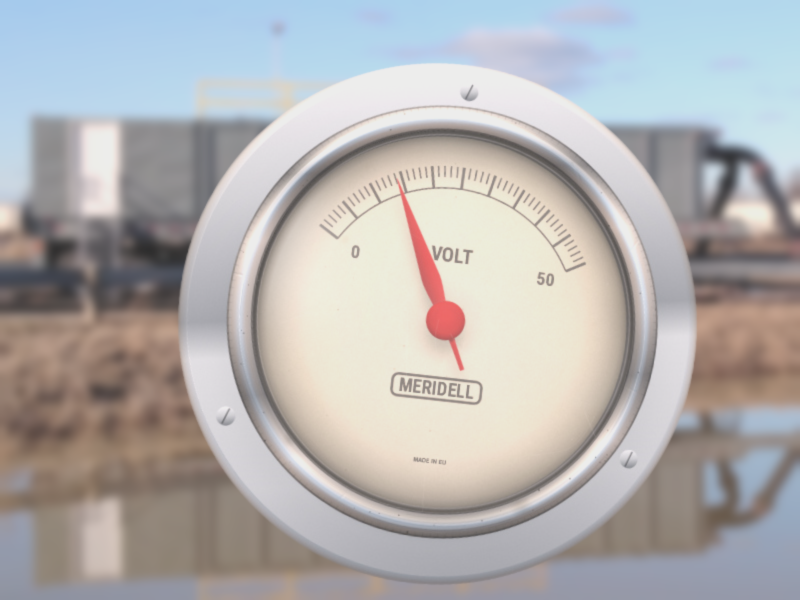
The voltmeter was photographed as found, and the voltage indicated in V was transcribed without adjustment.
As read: 14 V
